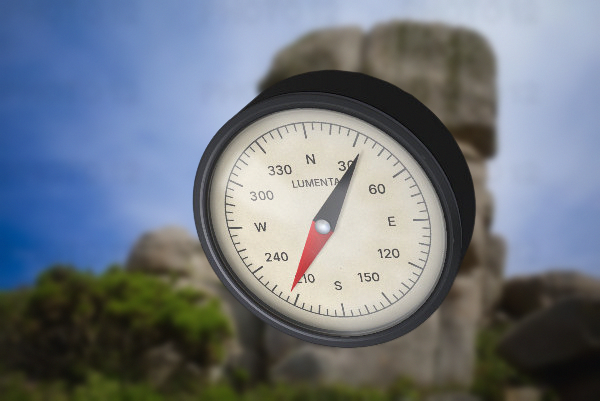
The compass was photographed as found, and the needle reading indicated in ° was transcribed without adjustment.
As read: 215 °
